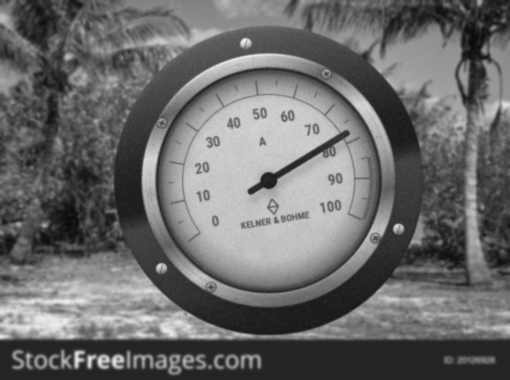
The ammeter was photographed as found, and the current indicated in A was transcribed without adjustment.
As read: 77.5 A
